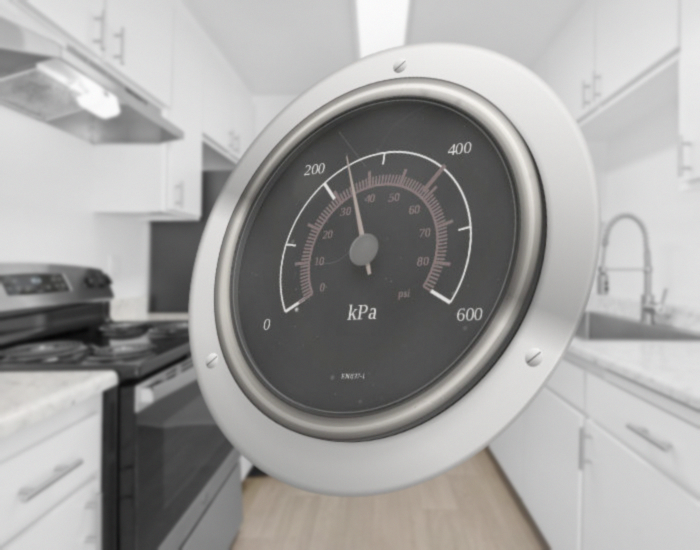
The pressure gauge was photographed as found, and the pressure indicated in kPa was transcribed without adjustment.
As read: 250 kPa
